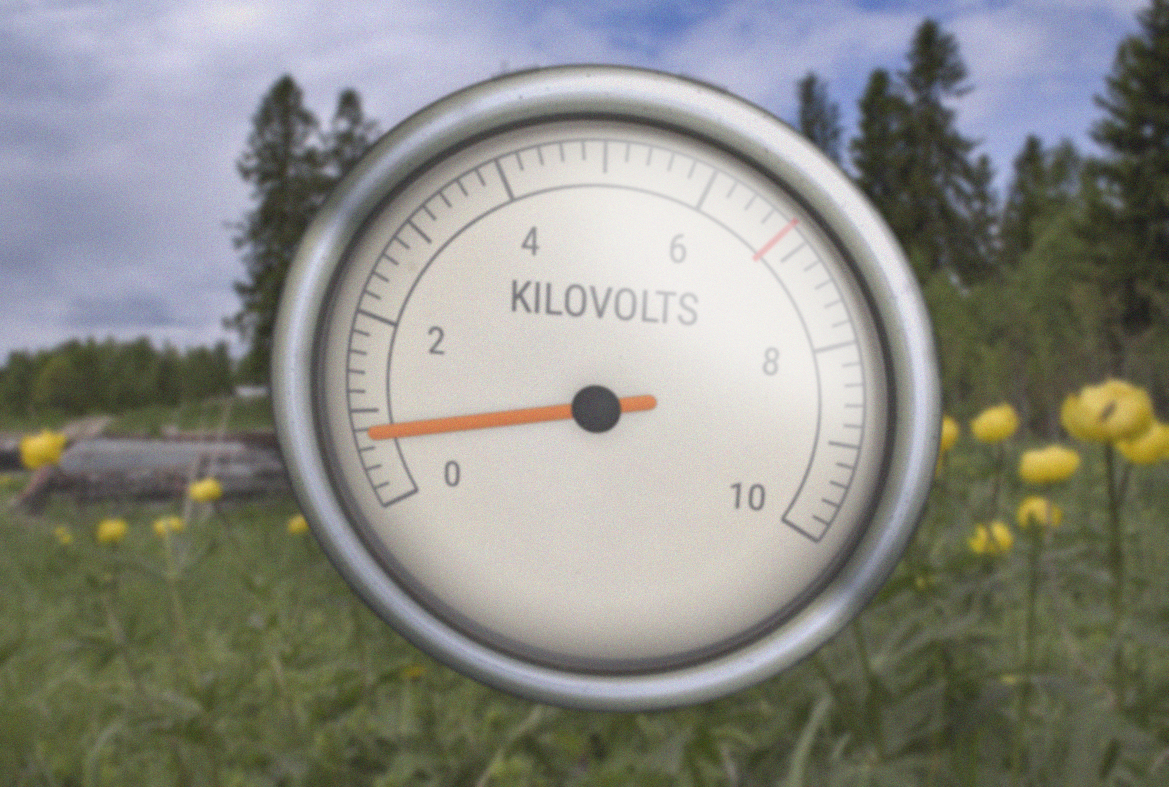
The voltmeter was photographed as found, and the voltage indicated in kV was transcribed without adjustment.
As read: 0.8 kV
